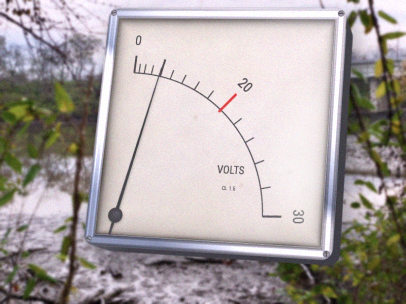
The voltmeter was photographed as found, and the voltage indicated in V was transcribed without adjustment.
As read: 10 V
